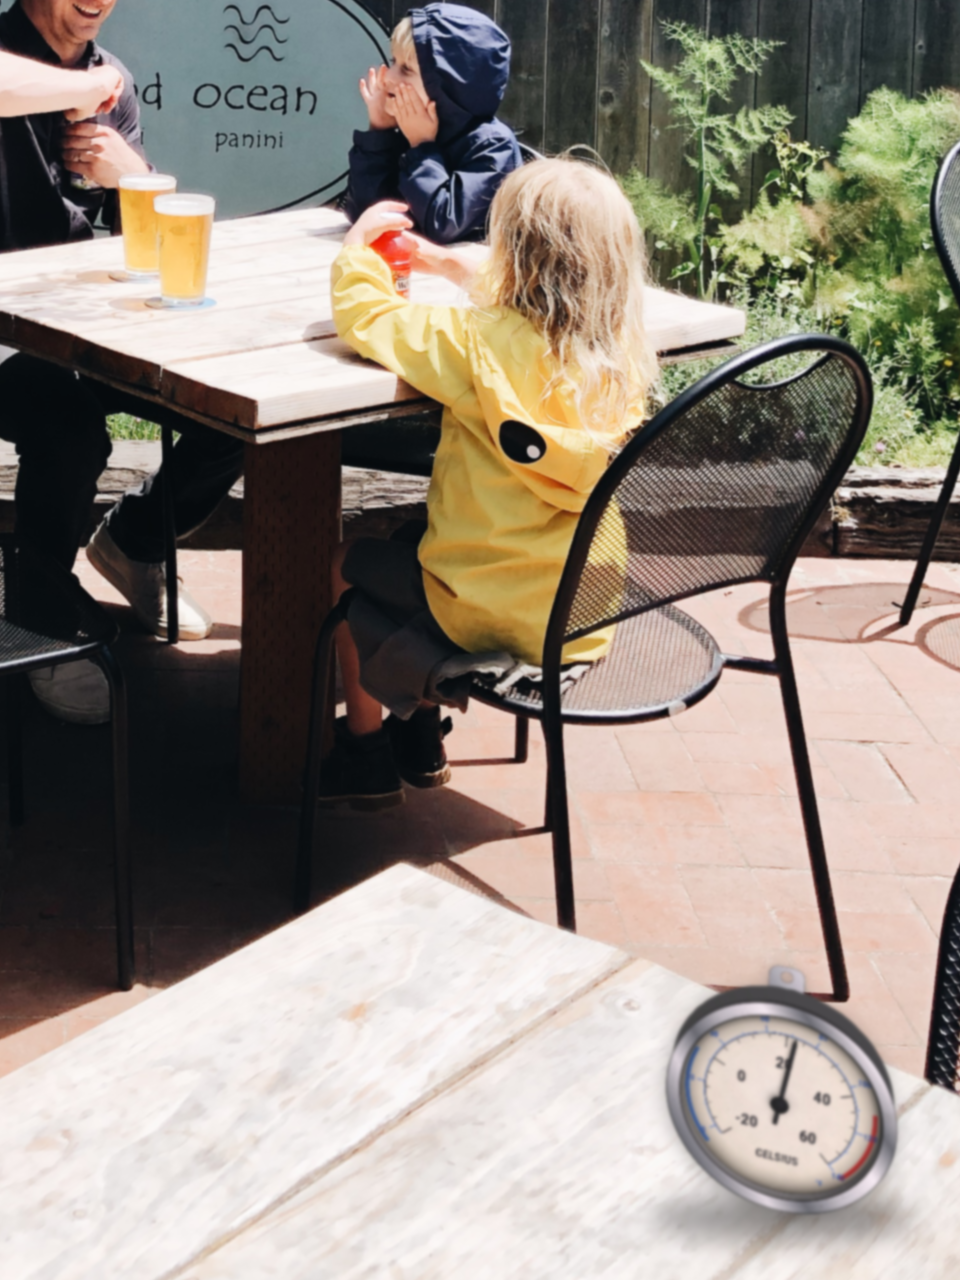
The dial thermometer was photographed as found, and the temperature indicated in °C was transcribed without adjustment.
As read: 22 °C
